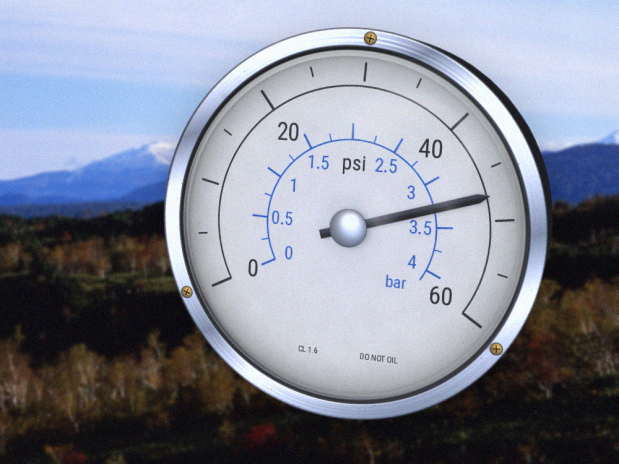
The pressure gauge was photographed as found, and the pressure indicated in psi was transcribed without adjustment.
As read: 47.5 psi
